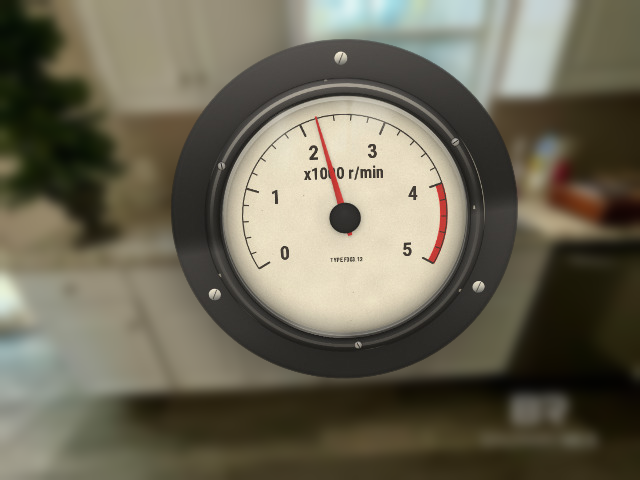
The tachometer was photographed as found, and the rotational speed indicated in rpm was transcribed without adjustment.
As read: 2200 rpm
